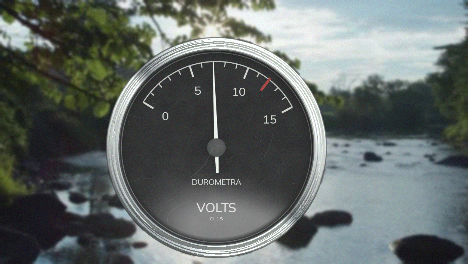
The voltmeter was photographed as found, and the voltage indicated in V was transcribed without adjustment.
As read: 7 V
